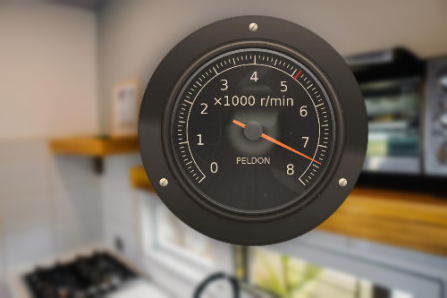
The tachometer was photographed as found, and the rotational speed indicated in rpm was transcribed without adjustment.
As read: 7400 rpm
